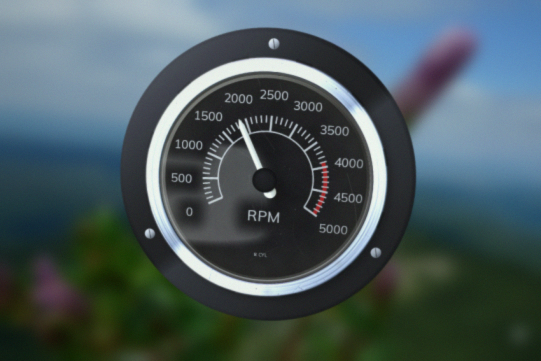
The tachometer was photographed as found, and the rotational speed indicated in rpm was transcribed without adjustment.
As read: 1900 rpm
